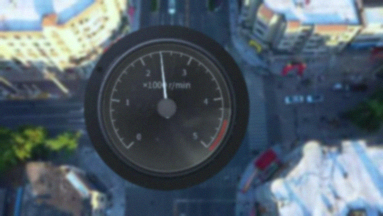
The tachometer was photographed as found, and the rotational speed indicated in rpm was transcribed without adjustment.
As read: 2400 rpm
